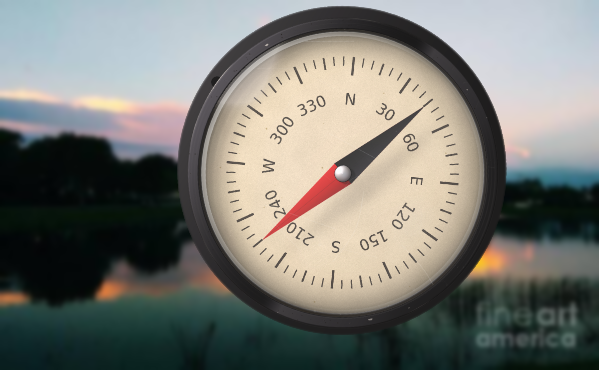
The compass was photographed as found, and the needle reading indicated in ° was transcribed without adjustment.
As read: 225 °
